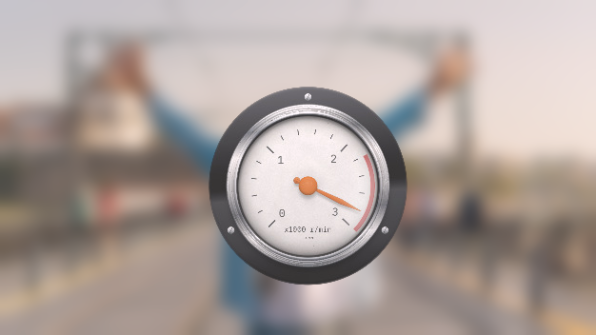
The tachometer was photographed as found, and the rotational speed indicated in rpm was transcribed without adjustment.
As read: 2800 rpm
